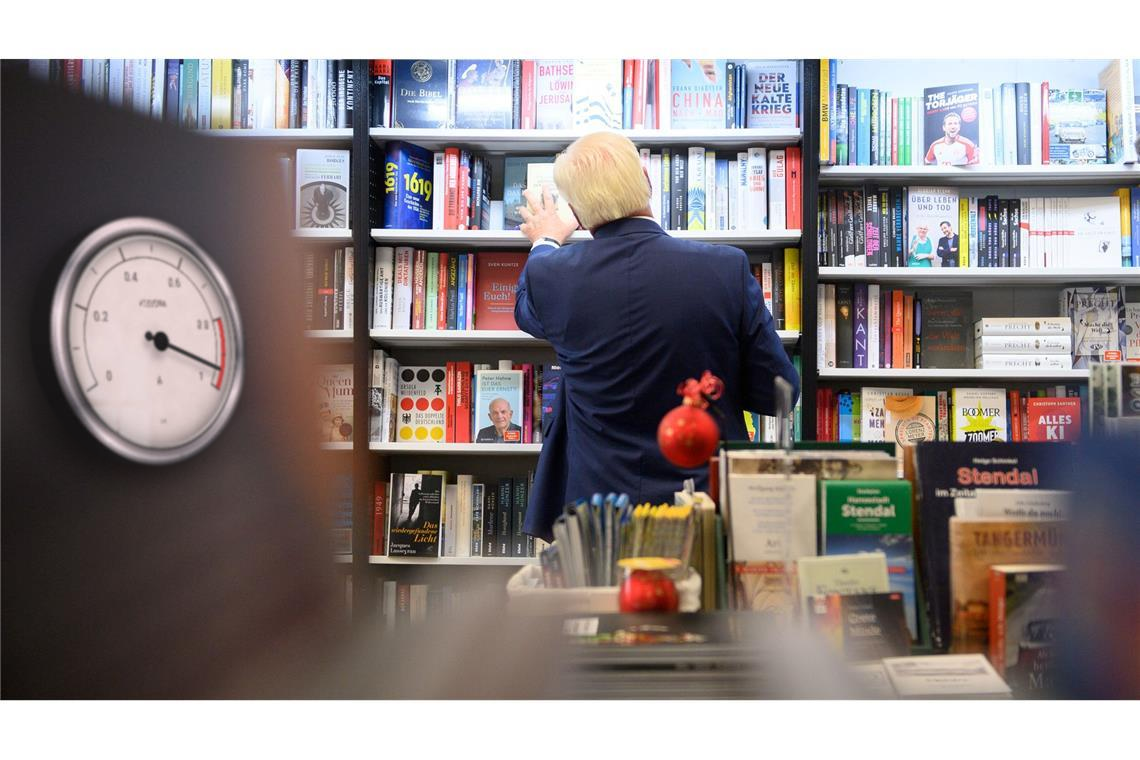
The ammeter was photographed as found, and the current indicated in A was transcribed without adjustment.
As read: 0.95 A
